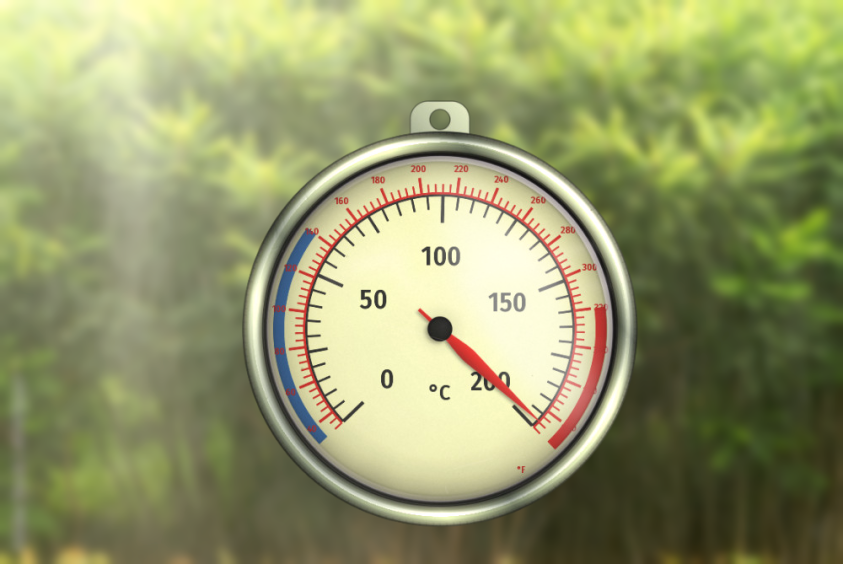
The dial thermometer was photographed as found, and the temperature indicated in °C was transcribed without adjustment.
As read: 197.5 °C
